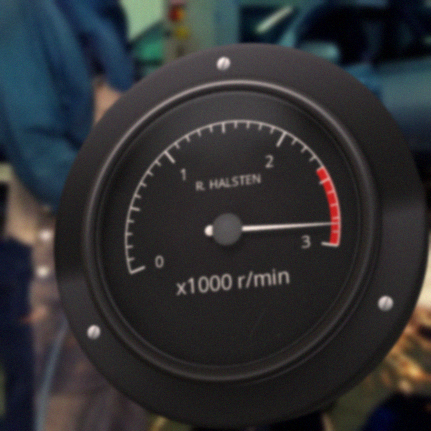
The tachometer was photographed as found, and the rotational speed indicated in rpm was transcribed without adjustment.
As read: 2850 rpm
